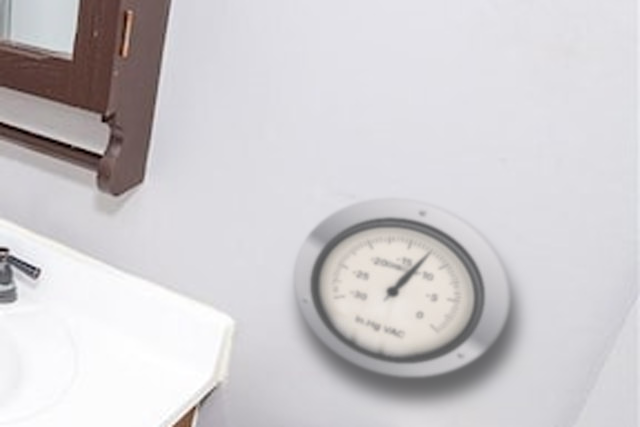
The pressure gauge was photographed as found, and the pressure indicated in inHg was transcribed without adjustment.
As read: -12.5 inHg
